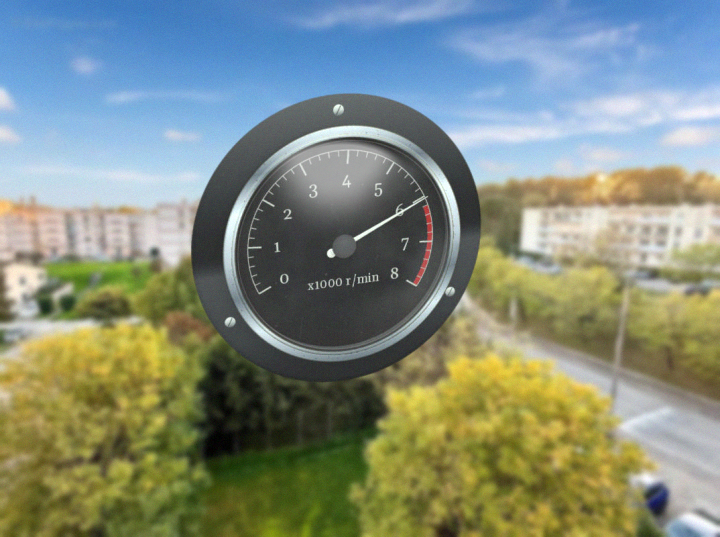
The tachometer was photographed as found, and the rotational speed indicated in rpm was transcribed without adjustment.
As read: 6000 rpm
